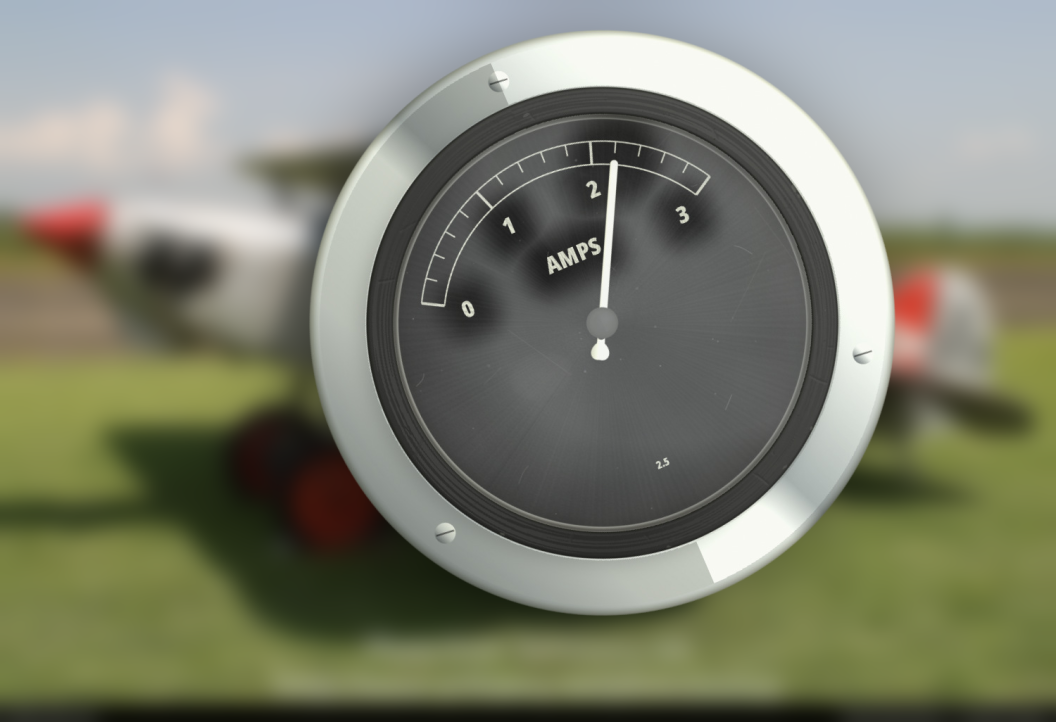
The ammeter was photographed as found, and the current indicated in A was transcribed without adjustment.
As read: 2.2 A
